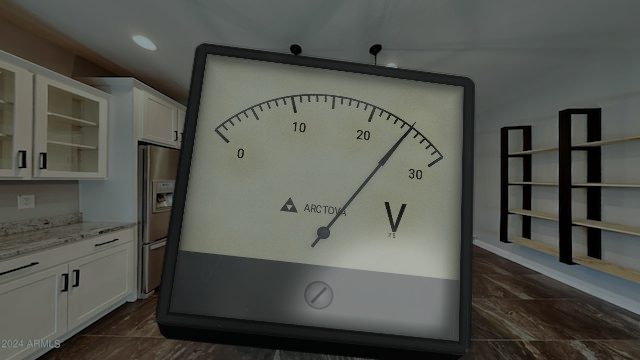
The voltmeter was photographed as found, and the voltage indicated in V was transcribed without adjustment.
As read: 25 V
